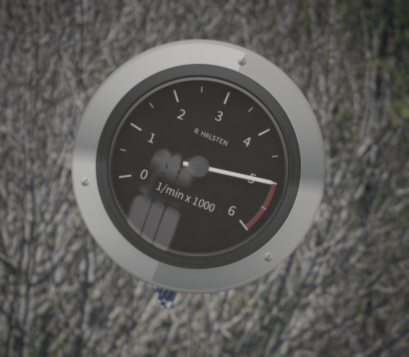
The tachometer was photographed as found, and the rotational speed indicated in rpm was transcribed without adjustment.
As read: 5000 rpm
